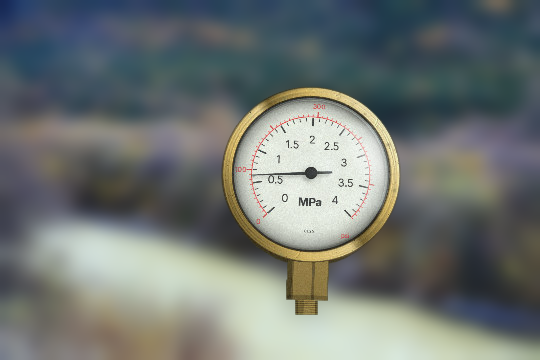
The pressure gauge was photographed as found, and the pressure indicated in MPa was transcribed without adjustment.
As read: 0.6 MPa
